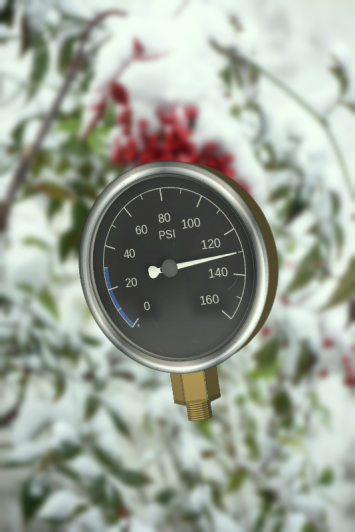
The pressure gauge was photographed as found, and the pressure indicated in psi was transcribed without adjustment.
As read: 130 psi
